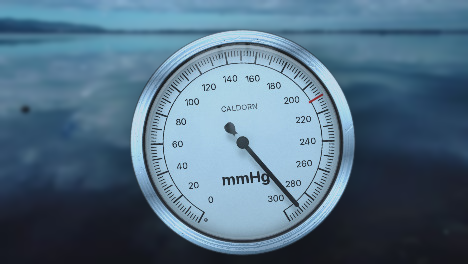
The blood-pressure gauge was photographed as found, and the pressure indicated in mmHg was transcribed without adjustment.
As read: 290 mmHg
